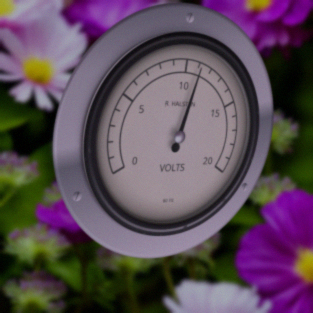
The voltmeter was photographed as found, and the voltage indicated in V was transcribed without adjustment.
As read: 11 V
